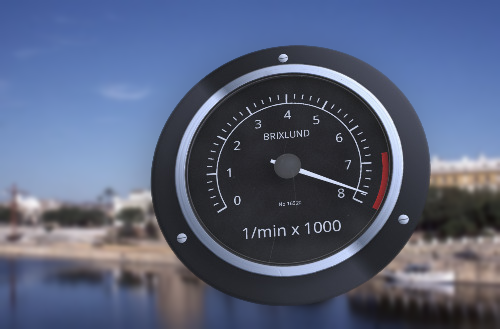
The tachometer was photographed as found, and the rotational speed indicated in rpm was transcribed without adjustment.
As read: 7800 rpm
